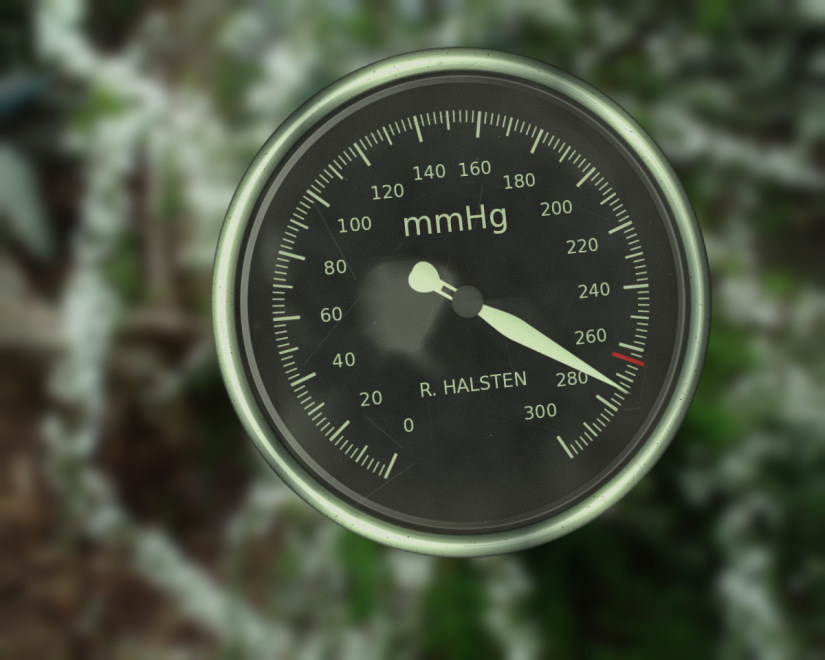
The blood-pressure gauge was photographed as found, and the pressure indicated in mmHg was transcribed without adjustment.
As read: 274 mmHg
